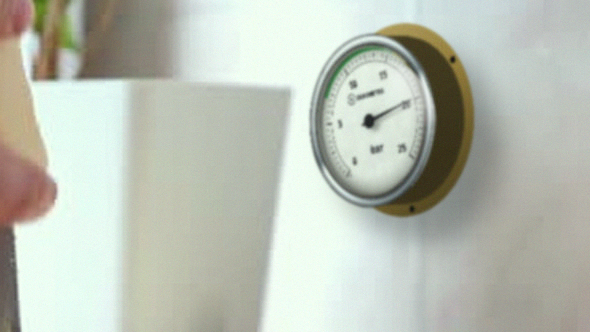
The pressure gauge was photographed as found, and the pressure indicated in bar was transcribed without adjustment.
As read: 20 bar
